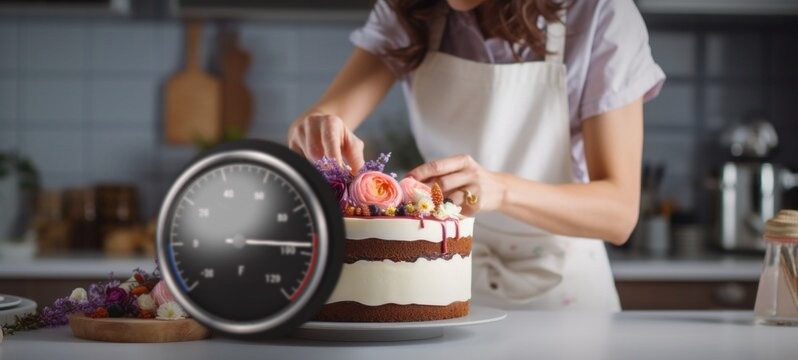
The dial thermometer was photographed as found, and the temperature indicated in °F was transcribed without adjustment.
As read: 96 °F
